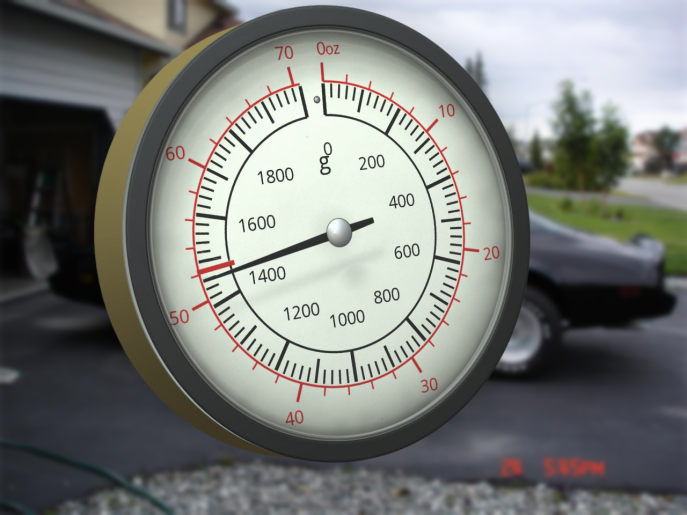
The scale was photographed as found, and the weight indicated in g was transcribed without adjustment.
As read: 1460 g
